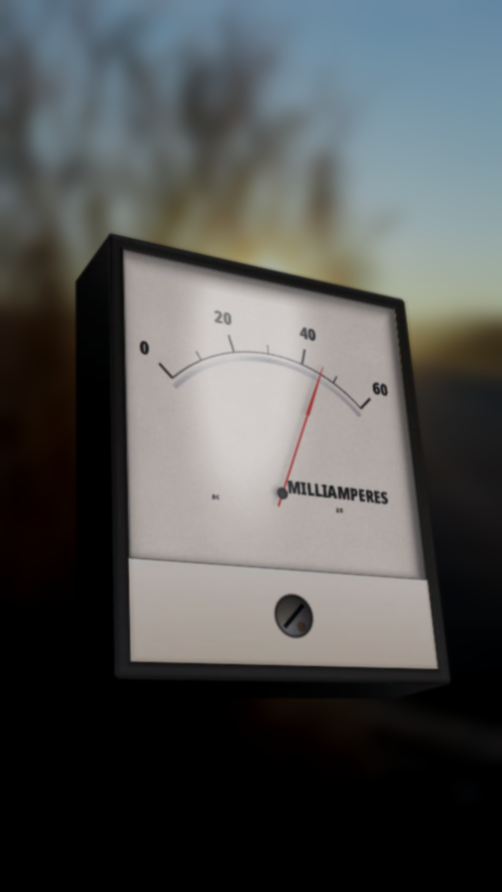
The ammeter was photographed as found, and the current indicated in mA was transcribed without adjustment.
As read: 45 mA
